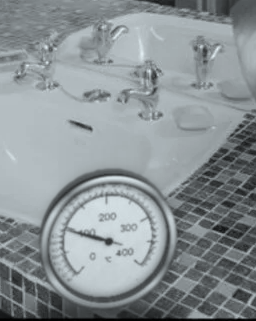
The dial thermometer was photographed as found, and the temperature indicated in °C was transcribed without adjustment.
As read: 100 °C
